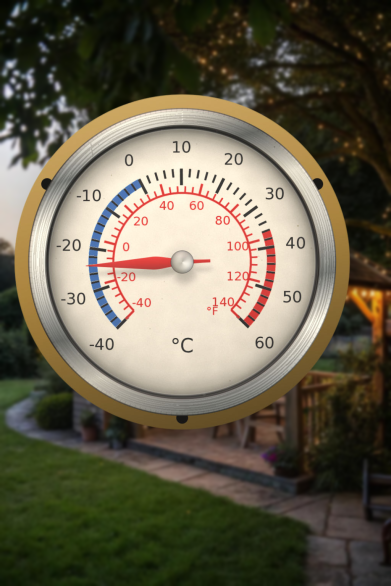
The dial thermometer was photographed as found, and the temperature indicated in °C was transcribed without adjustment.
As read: -24 °C
